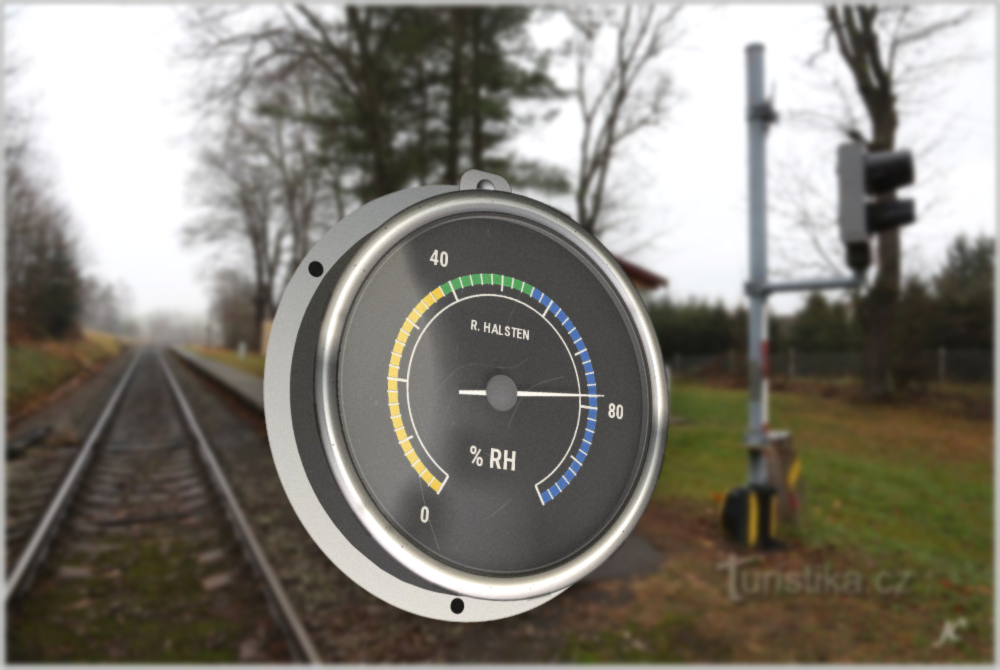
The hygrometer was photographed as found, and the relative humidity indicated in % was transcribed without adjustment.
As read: 78 %
